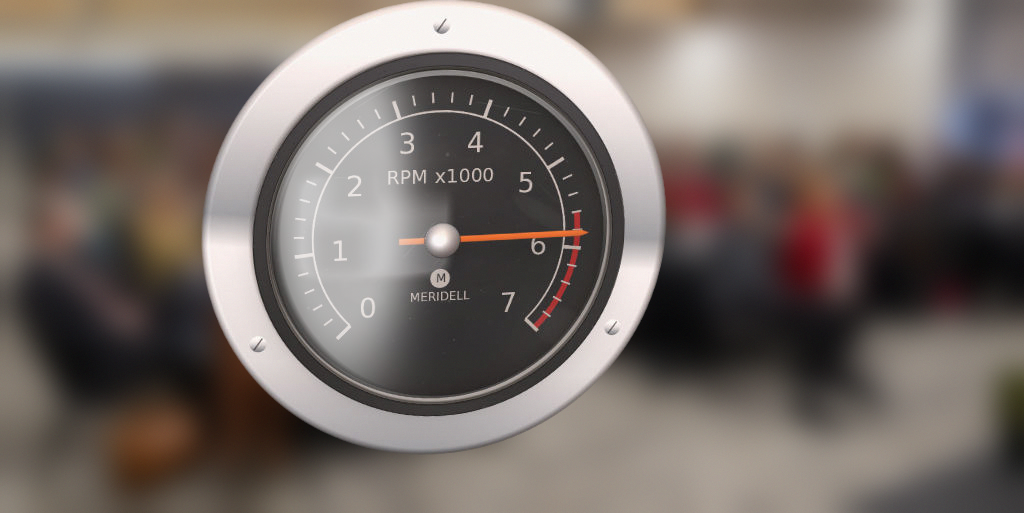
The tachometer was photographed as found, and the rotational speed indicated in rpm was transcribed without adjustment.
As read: 5800 rpm
